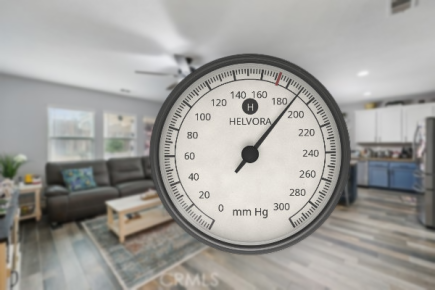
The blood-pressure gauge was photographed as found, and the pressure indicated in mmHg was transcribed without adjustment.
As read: 190 mmHg
